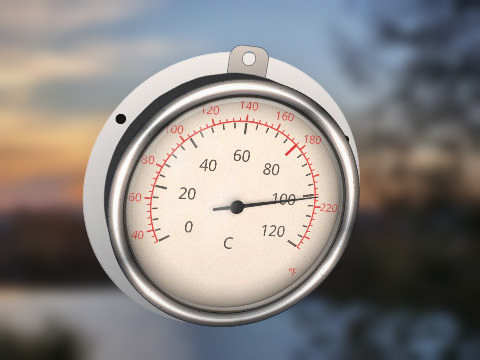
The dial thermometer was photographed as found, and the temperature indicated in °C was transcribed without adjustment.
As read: 100 °C
